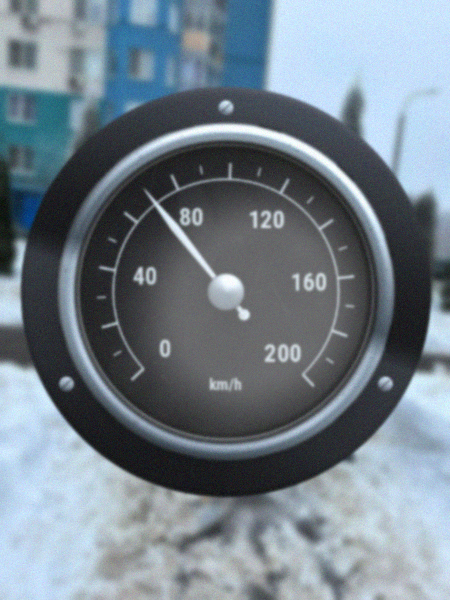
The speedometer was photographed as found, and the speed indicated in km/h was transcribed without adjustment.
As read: 70 km/h
